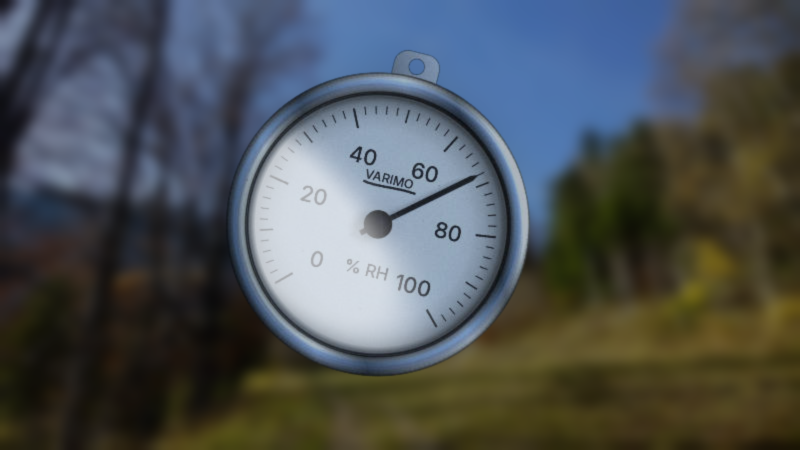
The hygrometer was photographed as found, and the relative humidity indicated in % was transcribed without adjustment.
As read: 68 %
